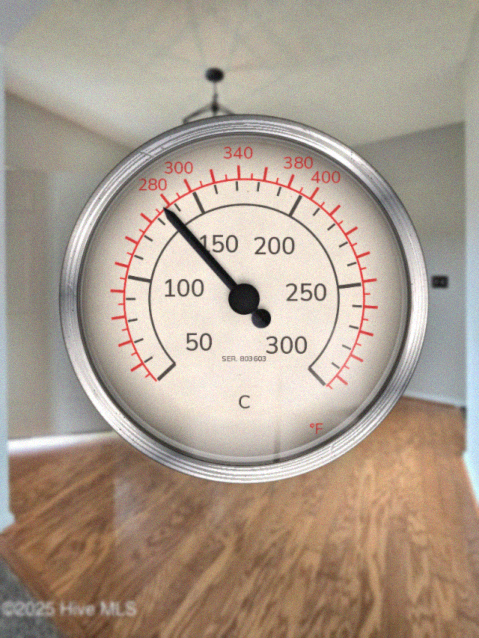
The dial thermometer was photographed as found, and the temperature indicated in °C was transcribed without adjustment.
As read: 135 °C
